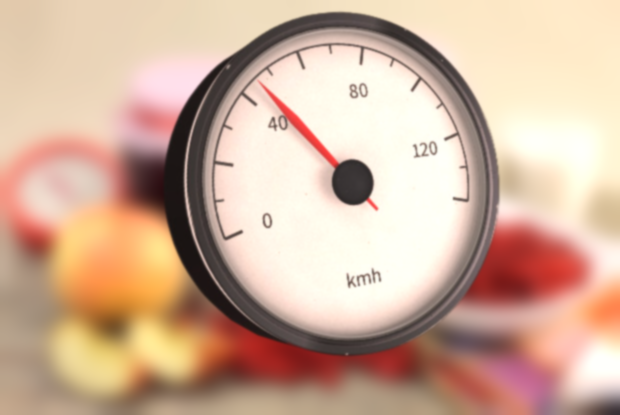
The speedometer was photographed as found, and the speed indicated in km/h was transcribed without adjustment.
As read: 45 km/h
